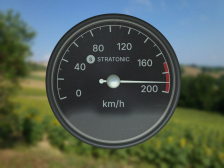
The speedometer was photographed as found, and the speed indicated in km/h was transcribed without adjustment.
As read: 190 km/h
